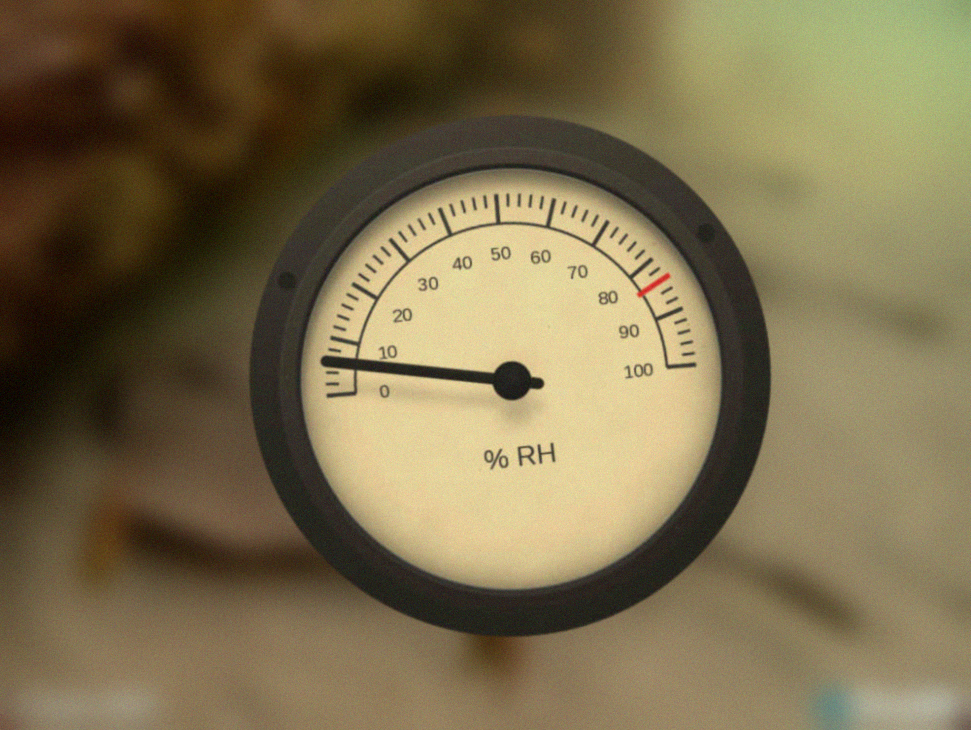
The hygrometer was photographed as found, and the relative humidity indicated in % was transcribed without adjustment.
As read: 6 %
